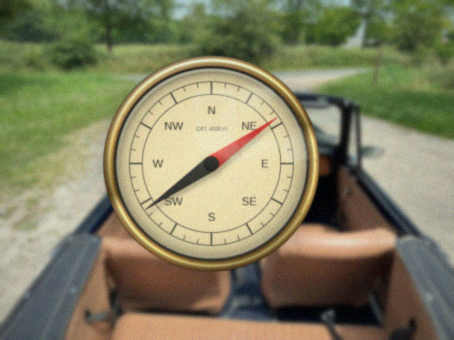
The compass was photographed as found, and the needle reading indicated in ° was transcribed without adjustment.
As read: 55 °
